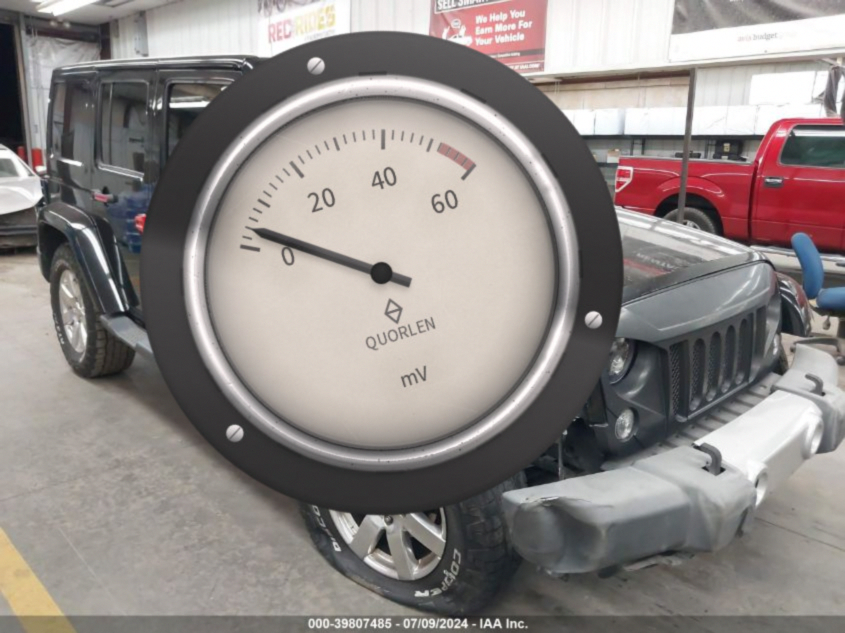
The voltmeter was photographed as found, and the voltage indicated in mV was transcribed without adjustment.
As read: 4 mV
